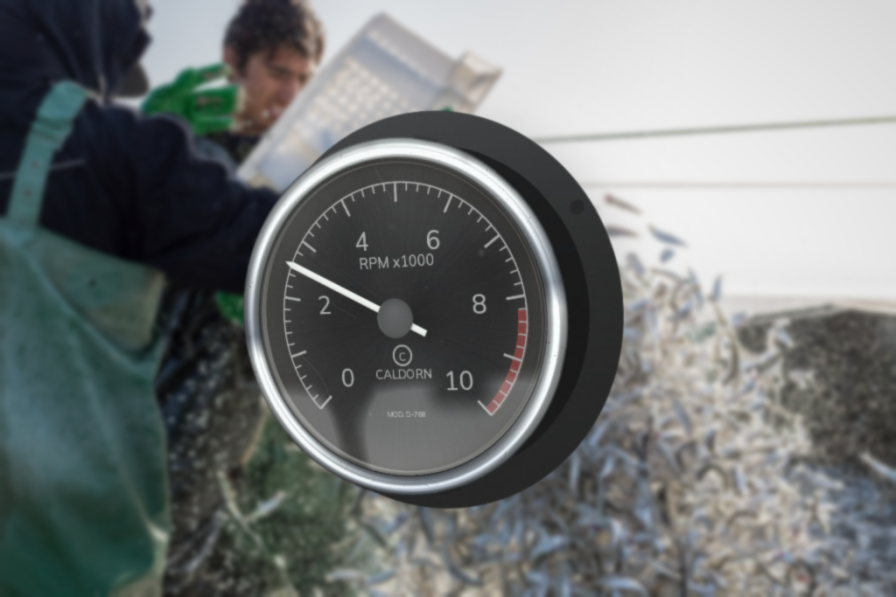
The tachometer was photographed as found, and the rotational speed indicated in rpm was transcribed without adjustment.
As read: 2600 rpm
